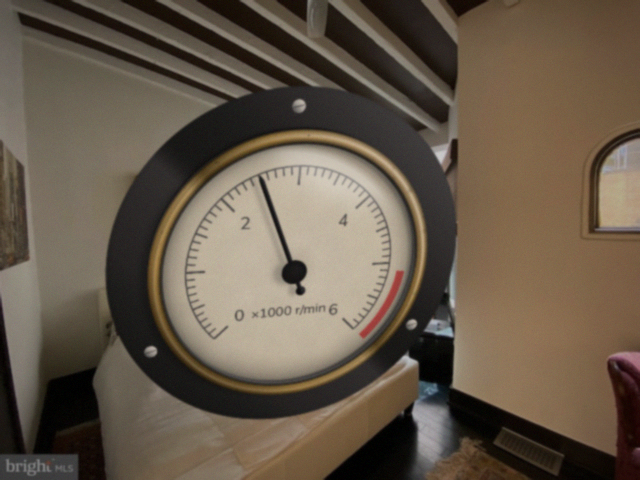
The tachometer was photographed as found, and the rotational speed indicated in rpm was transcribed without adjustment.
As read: 2500 rpm
